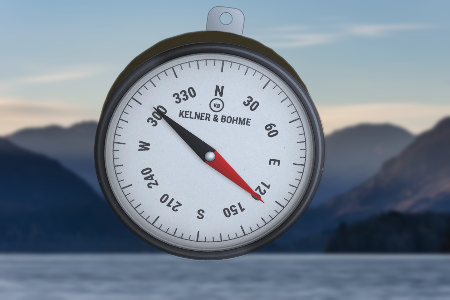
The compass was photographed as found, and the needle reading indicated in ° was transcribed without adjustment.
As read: 125 °
